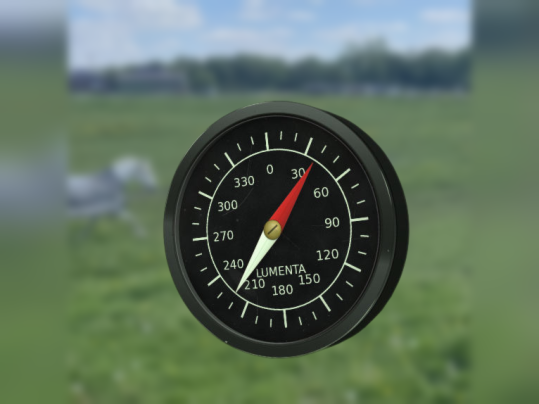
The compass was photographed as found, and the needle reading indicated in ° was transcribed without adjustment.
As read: 40 °
